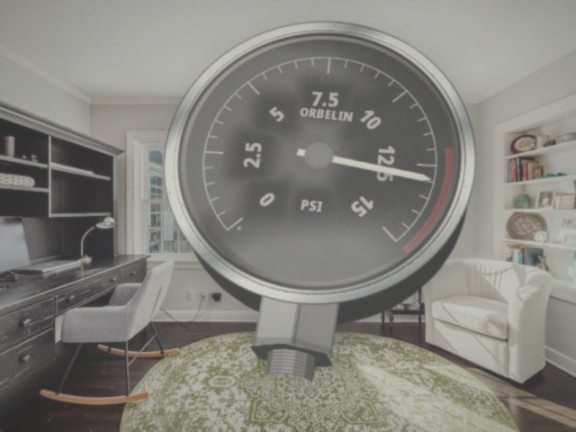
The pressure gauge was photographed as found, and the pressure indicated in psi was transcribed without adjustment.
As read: 13 psi
